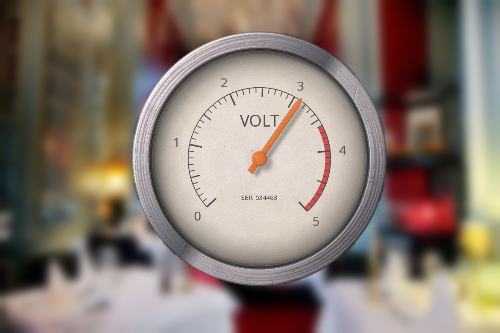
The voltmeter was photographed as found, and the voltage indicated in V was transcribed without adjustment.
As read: 3.1 V
